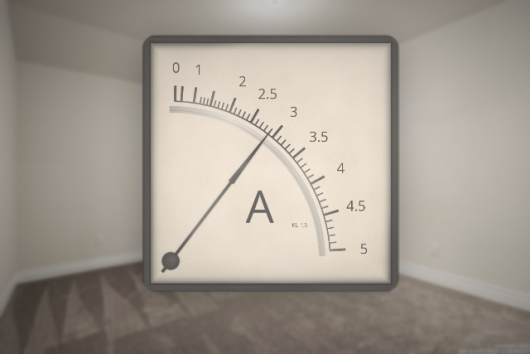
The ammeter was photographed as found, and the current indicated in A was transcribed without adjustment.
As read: 2.9 A
